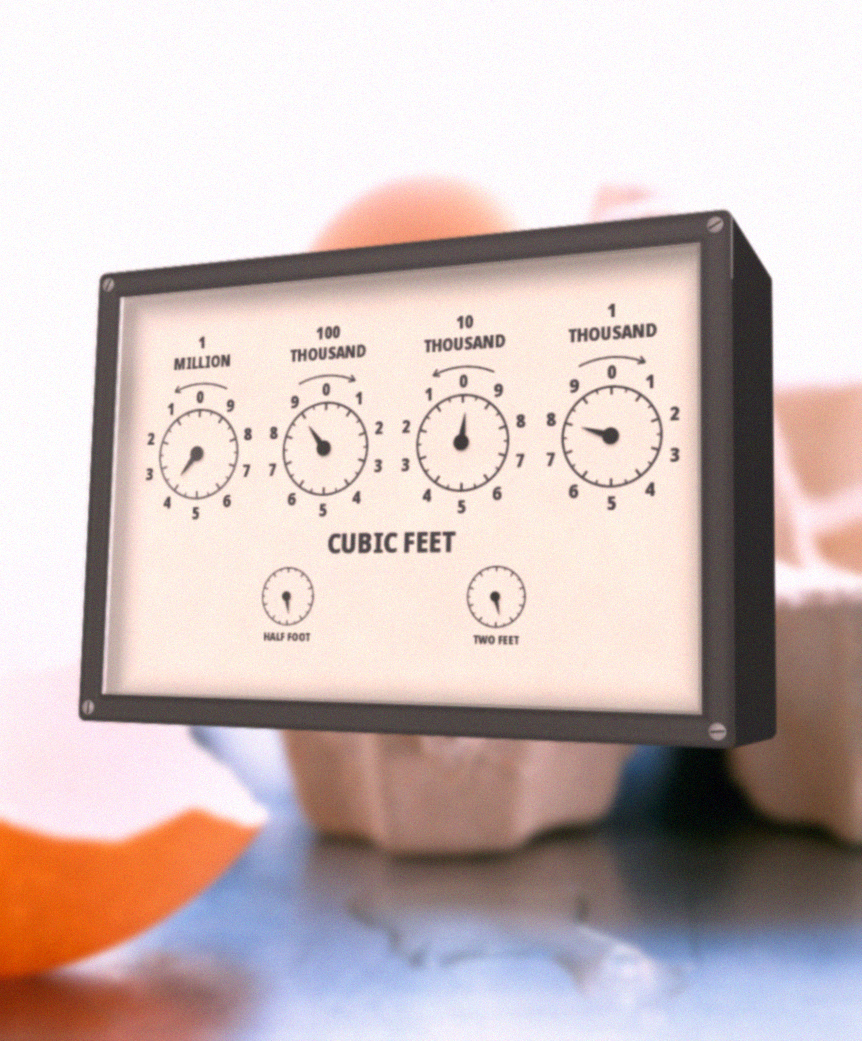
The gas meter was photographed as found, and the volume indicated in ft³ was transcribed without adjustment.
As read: 389800 ft³
